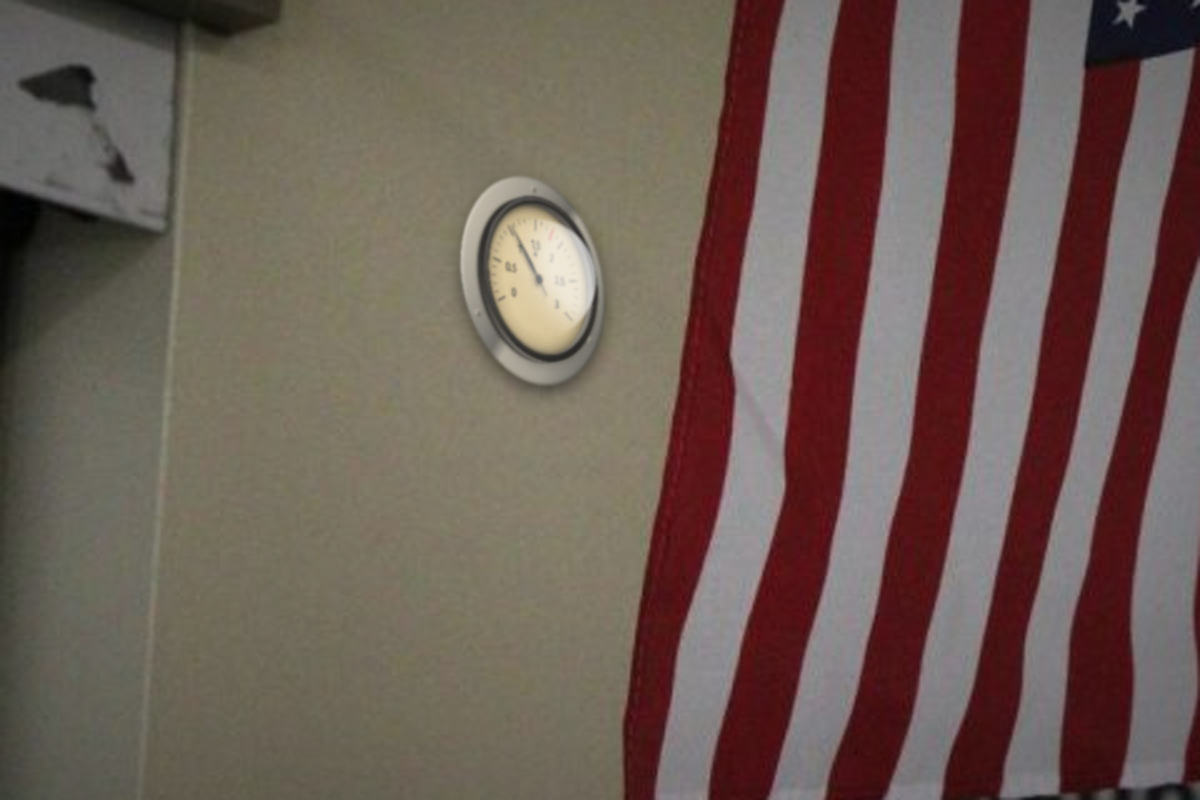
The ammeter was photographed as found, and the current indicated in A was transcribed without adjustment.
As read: 1 A
